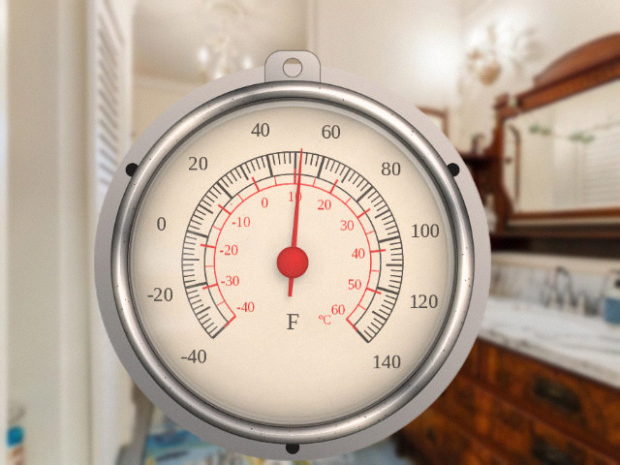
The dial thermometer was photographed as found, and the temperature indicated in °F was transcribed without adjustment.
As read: 52 °F
